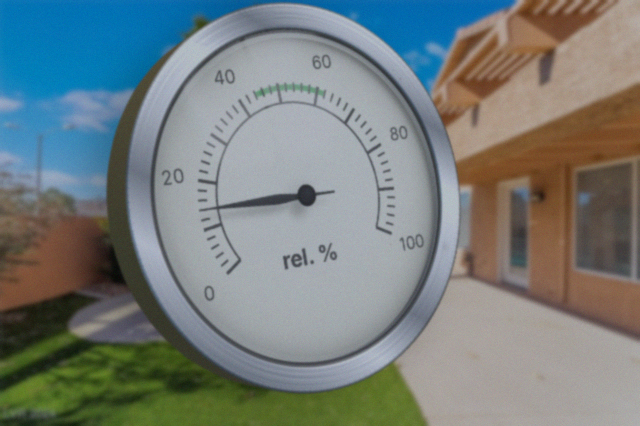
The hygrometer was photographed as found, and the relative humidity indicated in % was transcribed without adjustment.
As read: 14 %
